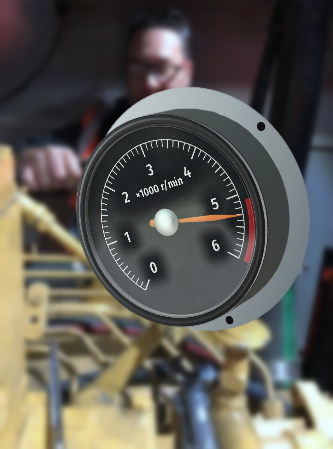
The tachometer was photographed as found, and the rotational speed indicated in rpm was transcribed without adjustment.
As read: 5300 rpm
